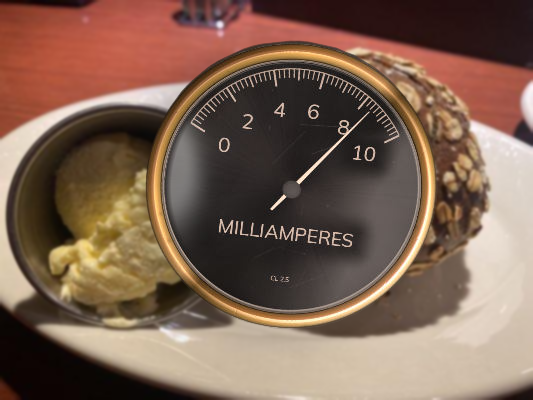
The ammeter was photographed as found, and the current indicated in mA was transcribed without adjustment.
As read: 8.4 mA
